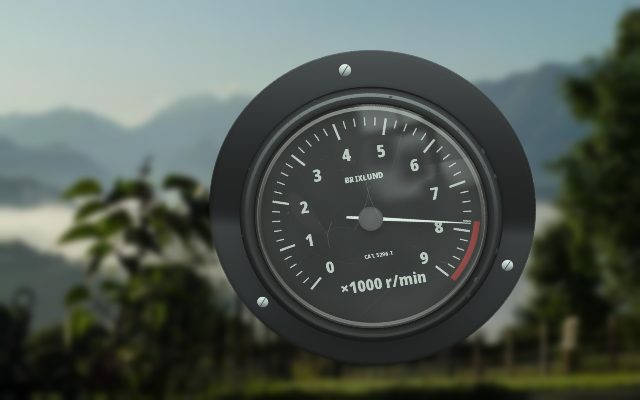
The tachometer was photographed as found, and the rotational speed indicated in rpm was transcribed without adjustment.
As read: 7800 rpm
